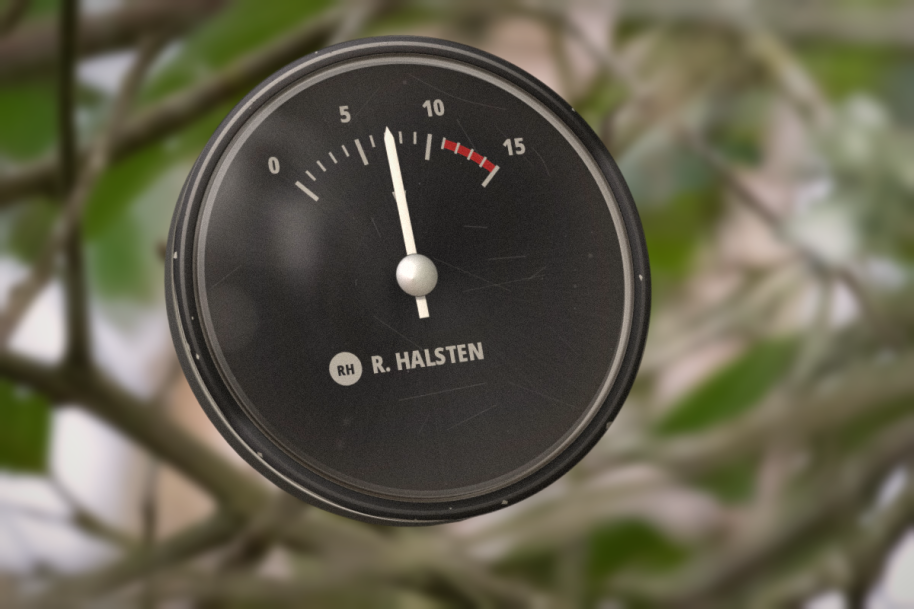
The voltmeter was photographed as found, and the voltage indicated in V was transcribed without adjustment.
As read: 7 V
